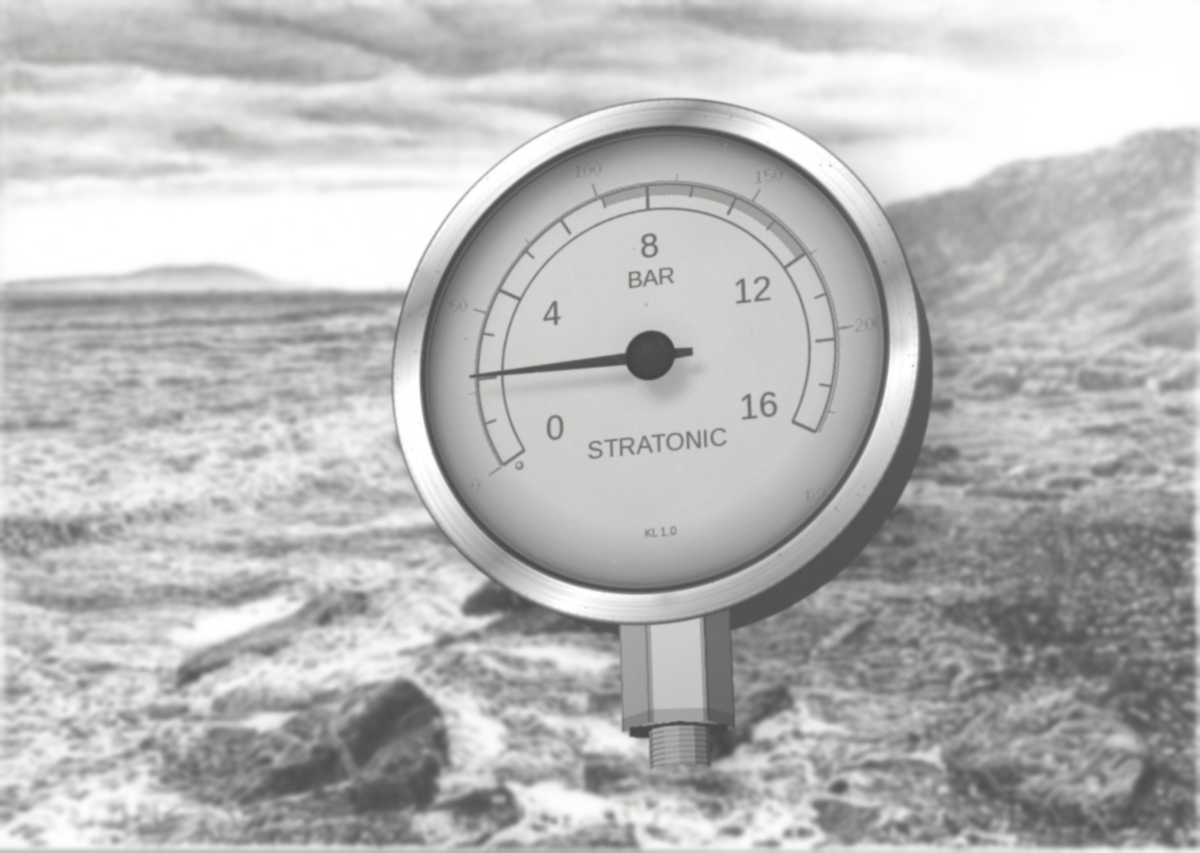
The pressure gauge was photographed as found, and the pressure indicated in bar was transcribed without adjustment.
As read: 2 bar
